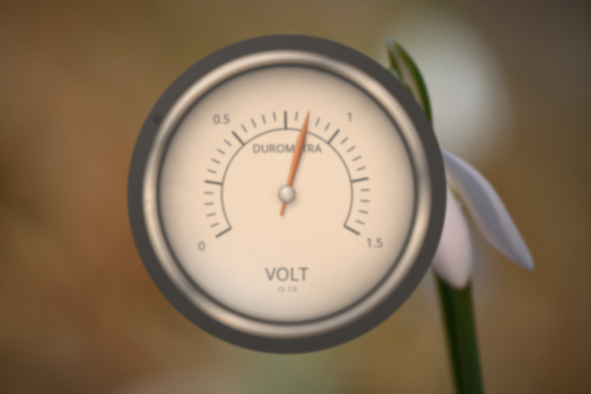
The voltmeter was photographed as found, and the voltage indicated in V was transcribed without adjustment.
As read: 0.85 V
